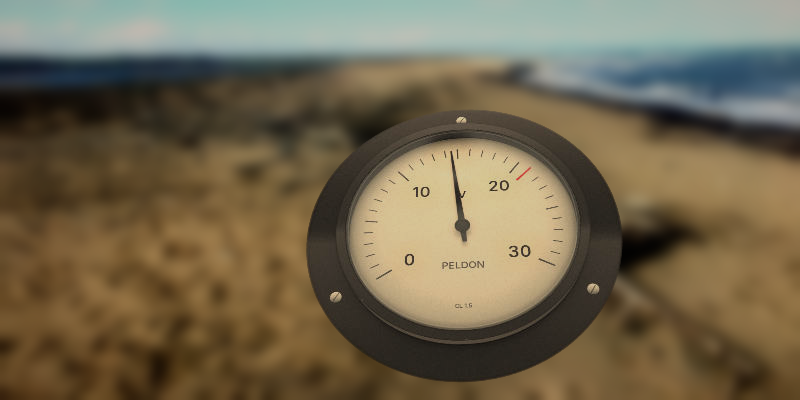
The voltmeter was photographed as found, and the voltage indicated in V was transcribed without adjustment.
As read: 14.5 V
